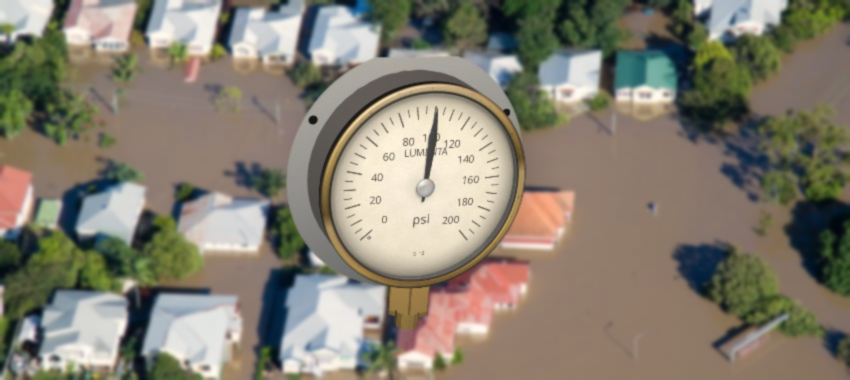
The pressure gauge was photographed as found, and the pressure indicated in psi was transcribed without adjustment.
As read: 100 psi
